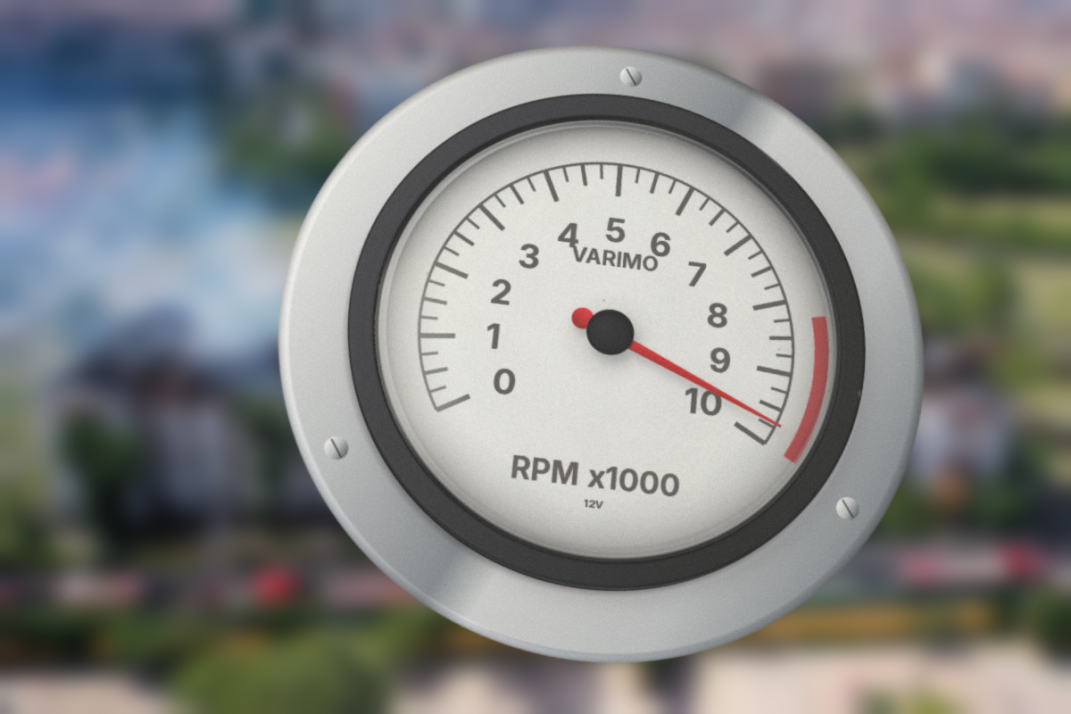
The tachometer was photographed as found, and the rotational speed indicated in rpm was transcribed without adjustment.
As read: 9750 rpm
